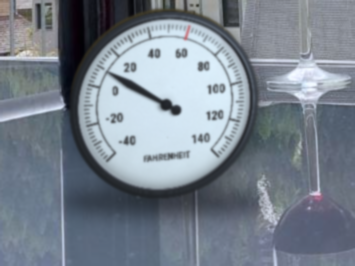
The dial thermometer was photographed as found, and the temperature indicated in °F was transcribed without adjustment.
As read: 10 °F
